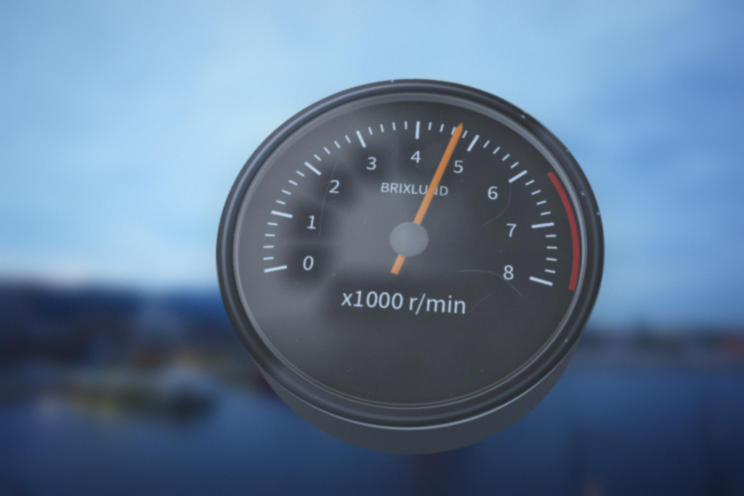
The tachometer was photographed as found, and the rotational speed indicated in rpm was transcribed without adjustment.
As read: 4700 rpm
